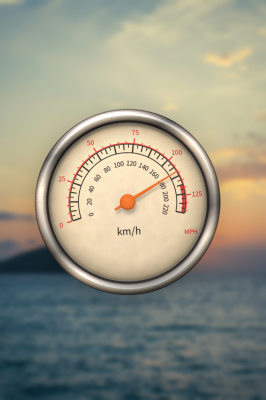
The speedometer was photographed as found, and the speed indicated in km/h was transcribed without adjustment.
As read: 175 km/h
